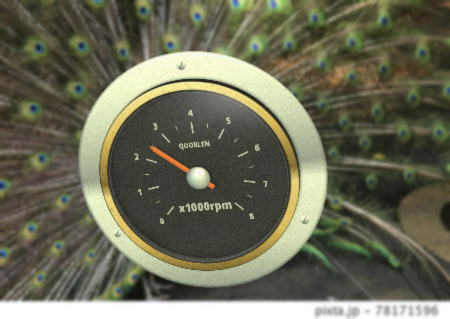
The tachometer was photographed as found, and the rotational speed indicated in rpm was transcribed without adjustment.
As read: 2500 rpm
